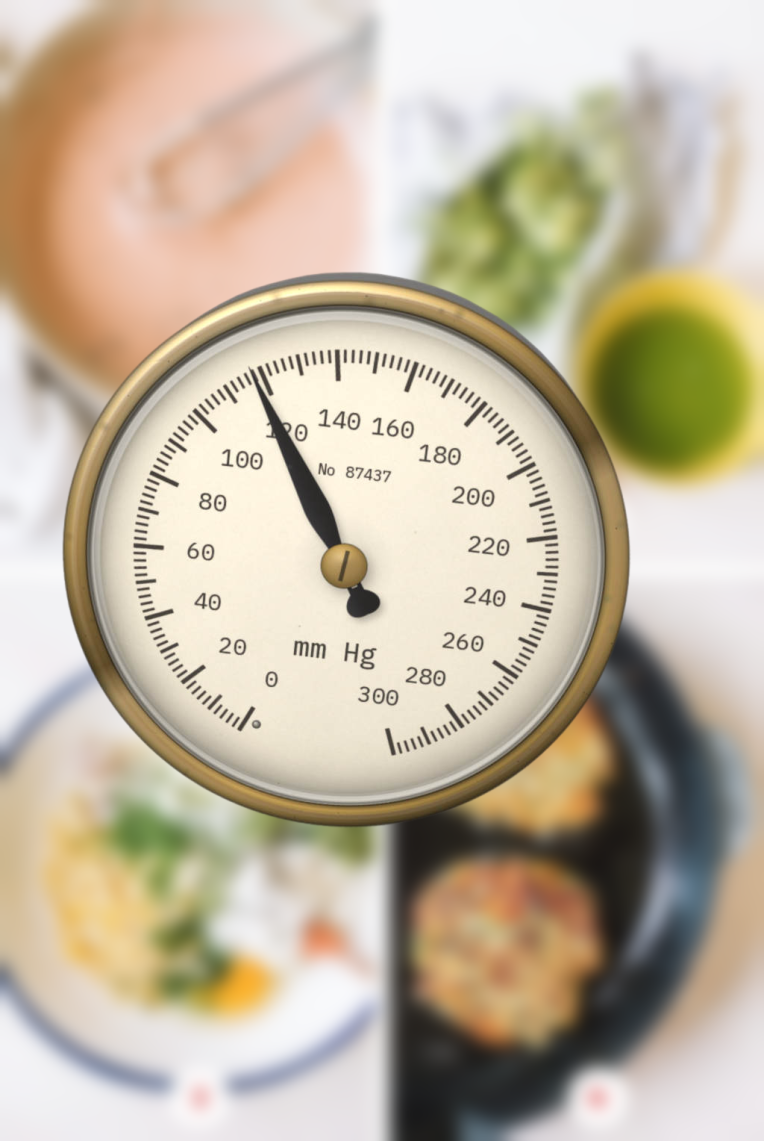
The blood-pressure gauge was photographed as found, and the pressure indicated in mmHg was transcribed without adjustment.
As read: 118 mmHg
